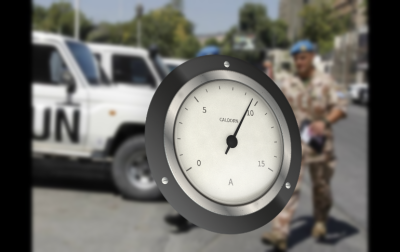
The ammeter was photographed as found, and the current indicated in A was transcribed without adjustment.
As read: 9.5 A
